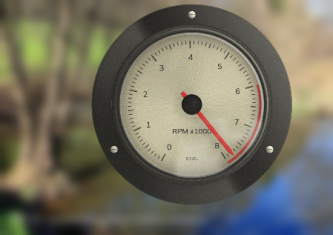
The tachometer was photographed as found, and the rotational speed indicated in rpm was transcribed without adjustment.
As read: 7800 rpm
